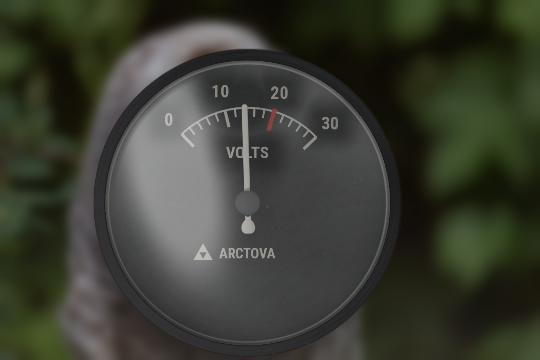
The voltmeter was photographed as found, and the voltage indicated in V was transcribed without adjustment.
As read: 14 V
